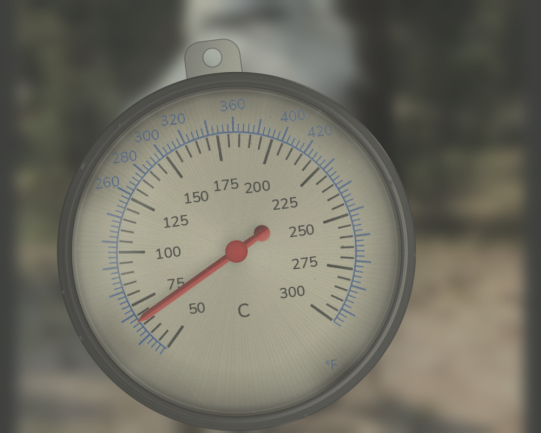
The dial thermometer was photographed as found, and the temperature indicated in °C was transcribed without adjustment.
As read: 67.5 °C
